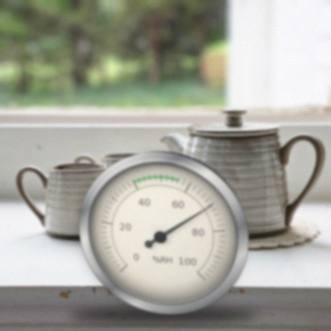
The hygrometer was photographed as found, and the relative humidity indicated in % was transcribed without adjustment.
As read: 70 %
